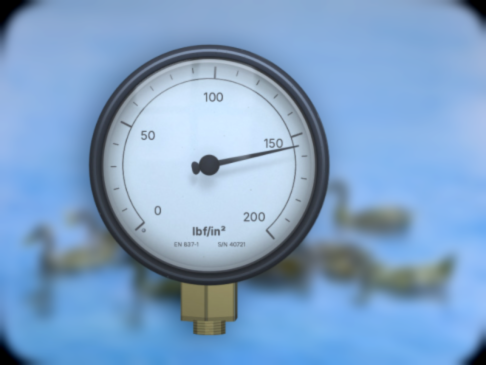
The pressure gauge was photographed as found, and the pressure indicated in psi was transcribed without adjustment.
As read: 155 psi
